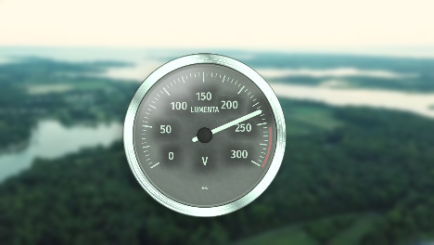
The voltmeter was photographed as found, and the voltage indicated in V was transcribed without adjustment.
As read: 235 V
